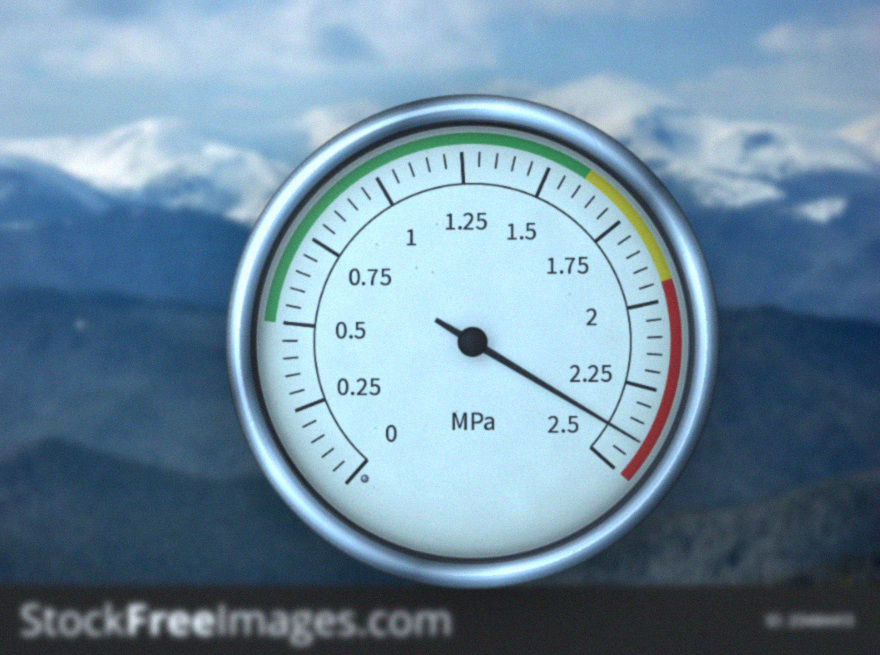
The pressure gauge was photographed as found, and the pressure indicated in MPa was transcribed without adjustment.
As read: 2.4 MPa
